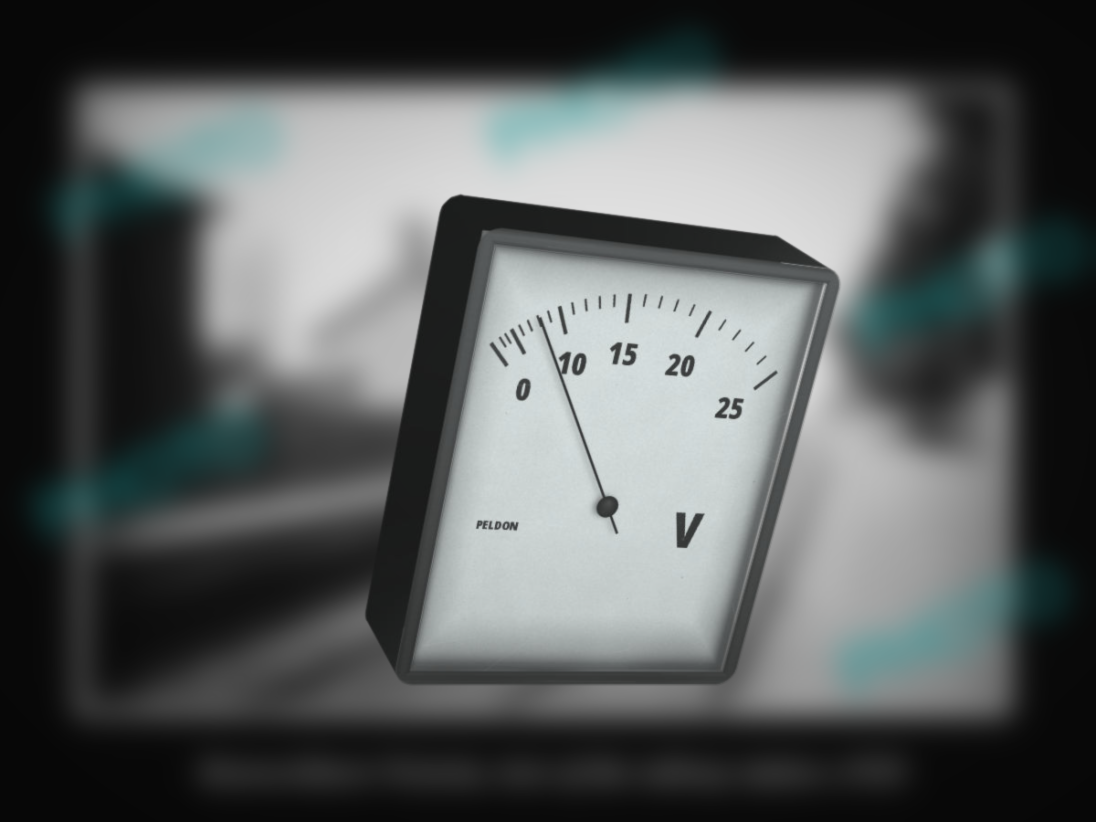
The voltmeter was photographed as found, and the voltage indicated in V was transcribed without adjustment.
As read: 8 V
